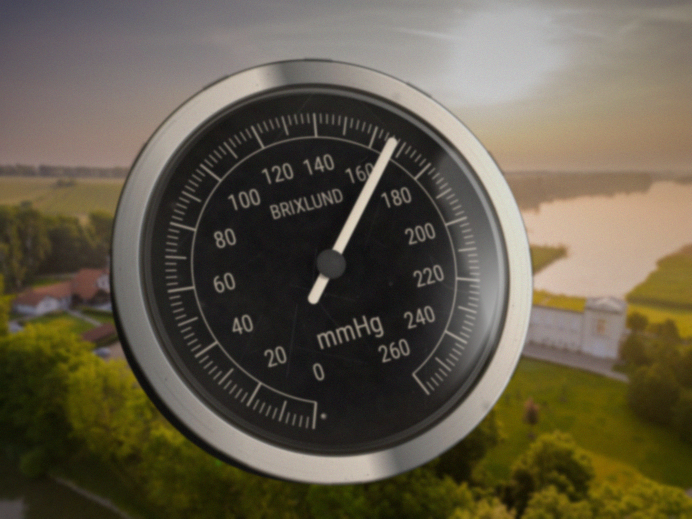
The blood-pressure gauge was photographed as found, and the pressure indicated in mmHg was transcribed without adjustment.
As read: 166 mmHg
